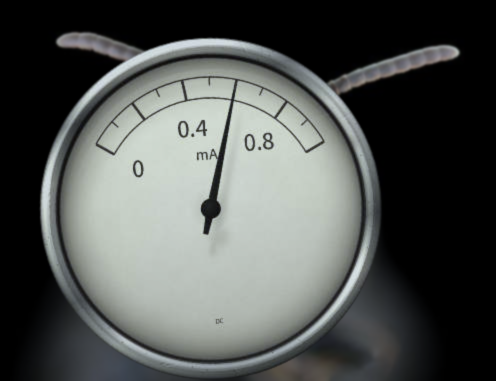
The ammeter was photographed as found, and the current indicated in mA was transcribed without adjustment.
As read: 0.6 mA
